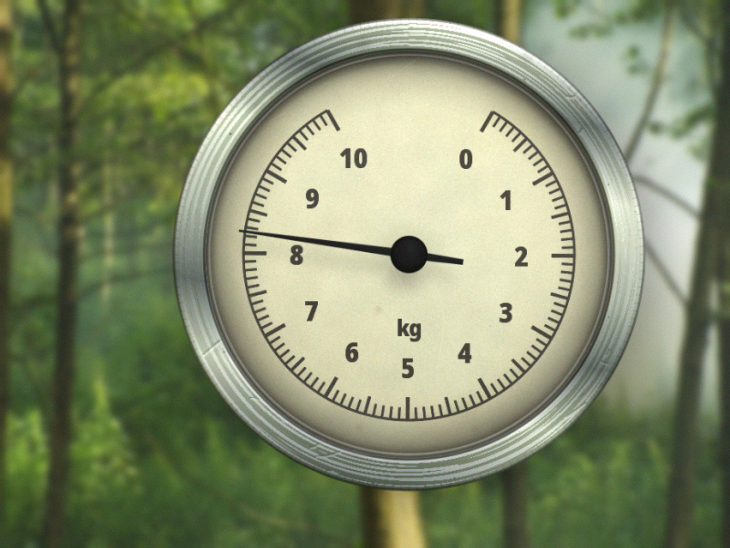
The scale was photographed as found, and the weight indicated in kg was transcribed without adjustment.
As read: 8.25 kg
